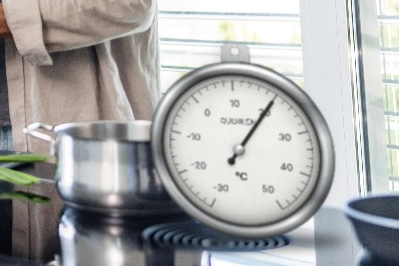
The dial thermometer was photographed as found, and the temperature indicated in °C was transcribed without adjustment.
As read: 20 °C
